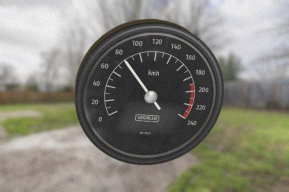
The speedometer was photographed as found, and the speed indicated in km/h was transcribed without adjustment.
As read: 80 km/h
